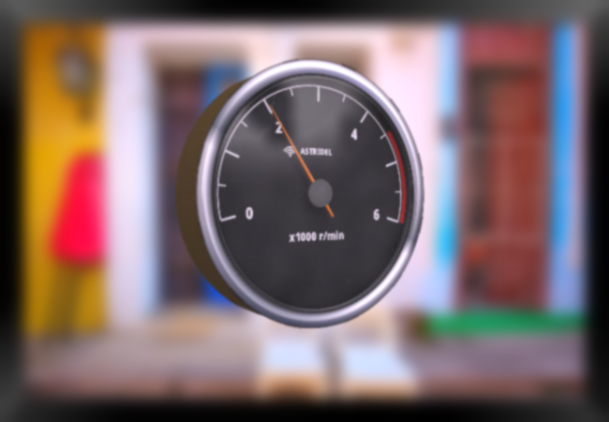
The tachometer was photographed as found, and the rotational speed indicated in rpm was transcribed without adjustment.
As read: 2000 rpm
